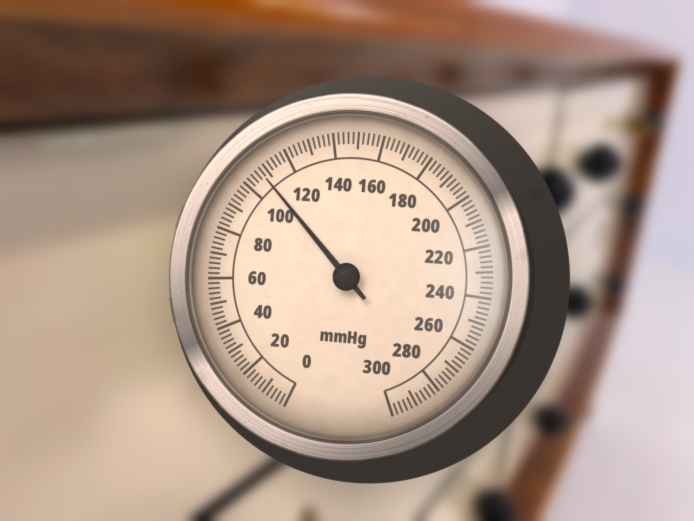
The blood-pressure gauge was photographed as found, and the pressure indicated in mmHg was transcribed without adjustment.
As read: 108 mmHg
